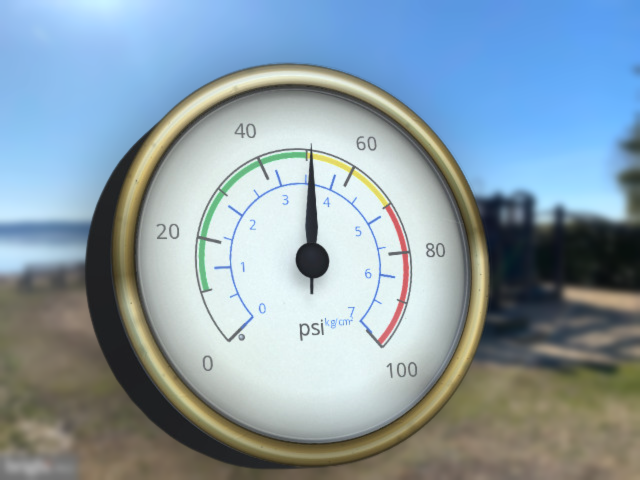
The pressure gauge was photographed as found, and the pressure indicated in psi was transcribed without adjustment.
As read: 50 psi
